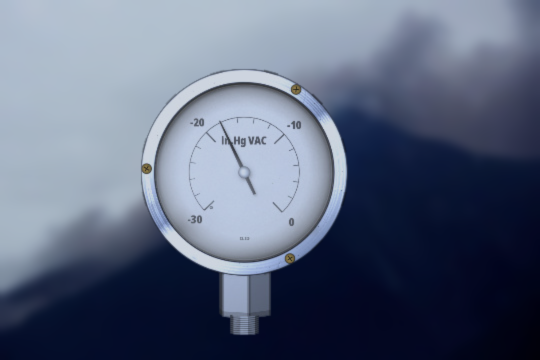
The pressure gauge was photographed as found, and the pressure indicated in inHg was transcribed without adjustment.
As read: -18 inHg
